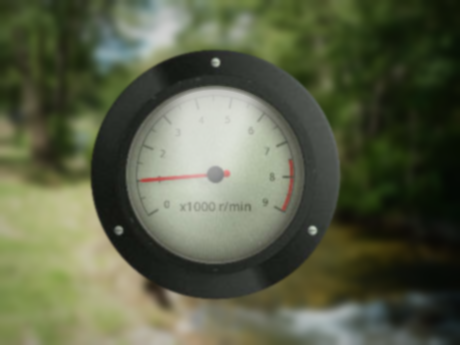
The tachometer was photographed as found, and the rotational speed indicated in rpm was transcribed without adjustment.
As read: 1000 rpm
